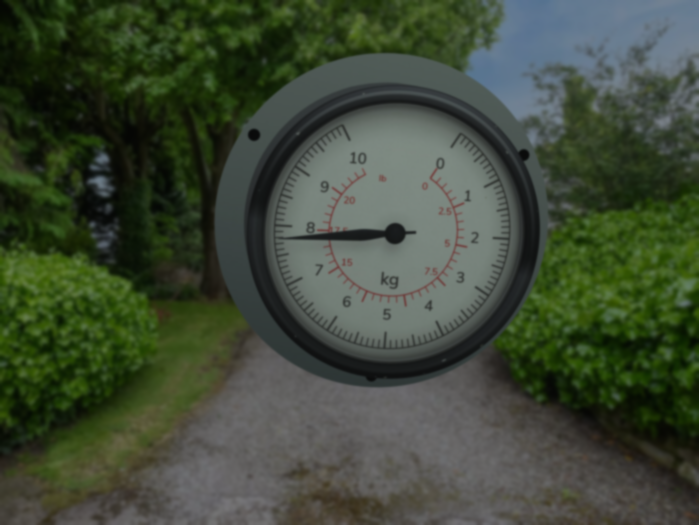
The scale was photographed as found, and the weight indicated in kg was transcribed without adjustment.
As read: 7.8 kg
